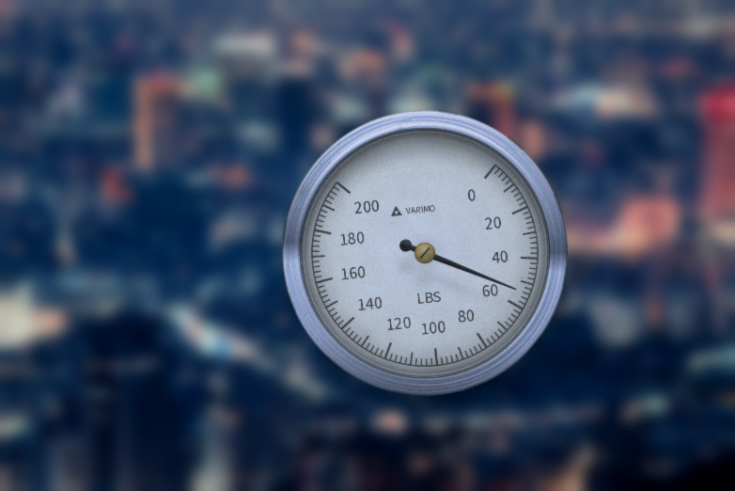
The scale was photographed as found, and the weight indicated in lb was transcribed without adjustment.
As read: 54 lb
